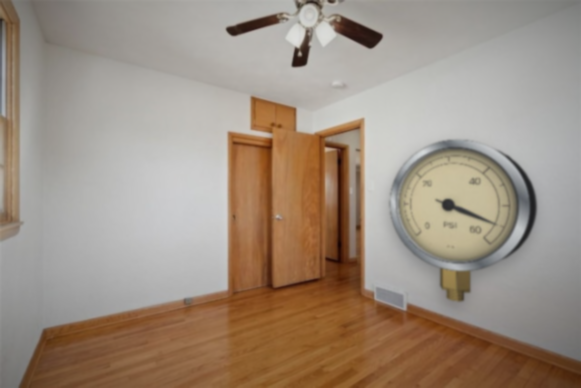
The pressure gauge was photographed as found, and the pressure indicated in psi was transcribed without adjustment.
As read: 55 psi
